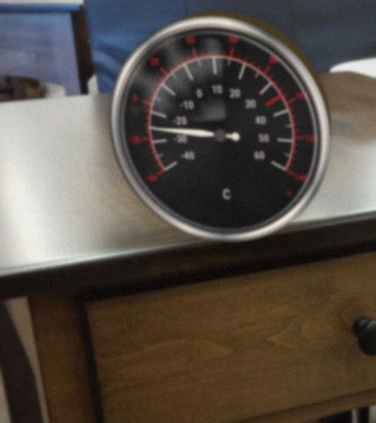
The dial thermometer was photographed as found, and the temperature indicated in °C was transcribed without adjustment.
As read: -25 °C
